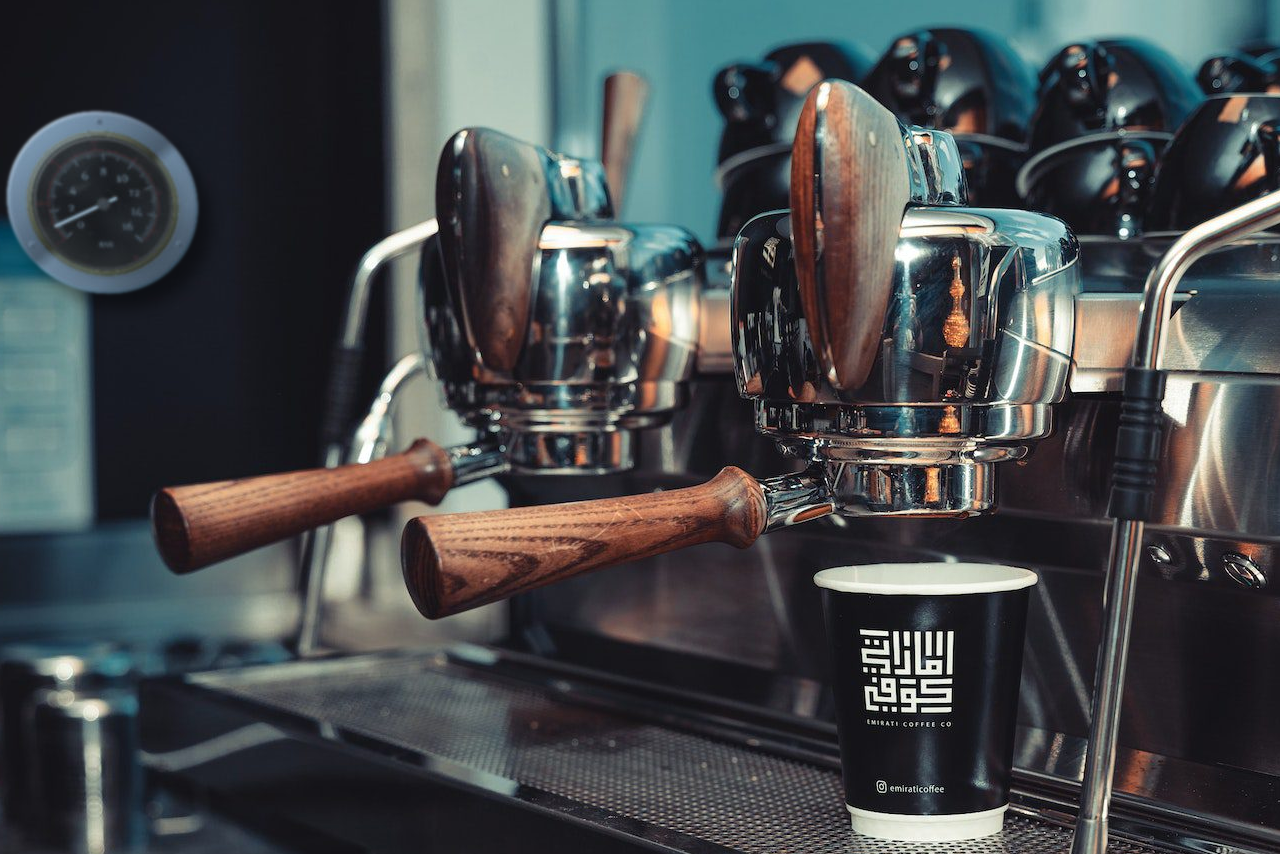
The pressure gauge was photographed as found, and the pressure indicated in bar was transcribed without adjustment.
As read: 1 bar
